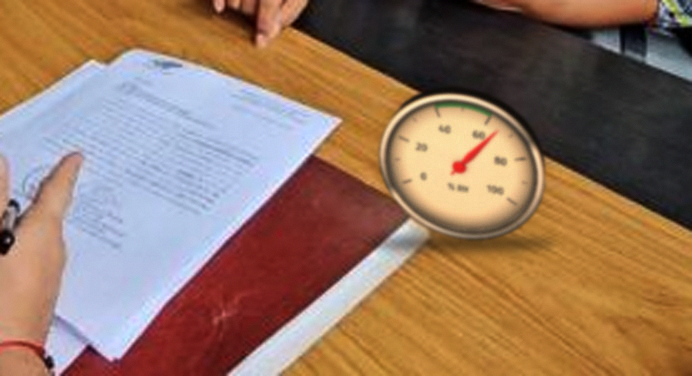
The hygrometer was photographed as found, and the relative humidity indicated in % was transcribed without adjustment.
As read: 65 %
